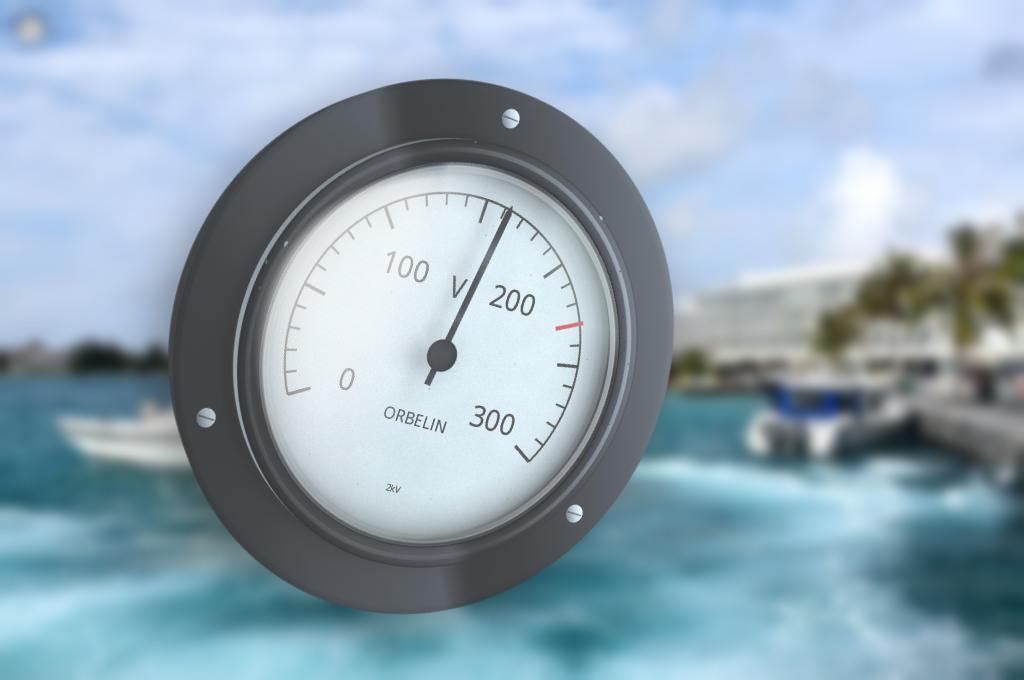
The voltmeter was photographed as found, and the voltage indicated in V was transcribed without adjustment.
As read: 160 V
